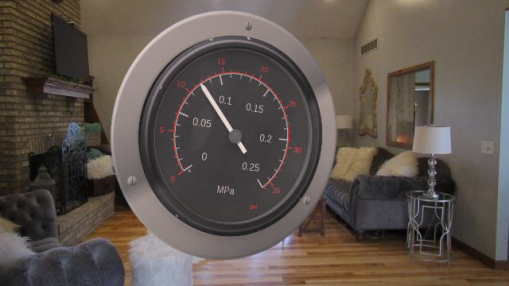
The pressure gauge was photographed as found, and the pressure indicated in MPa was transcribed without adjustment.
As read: 0.08 MPa
